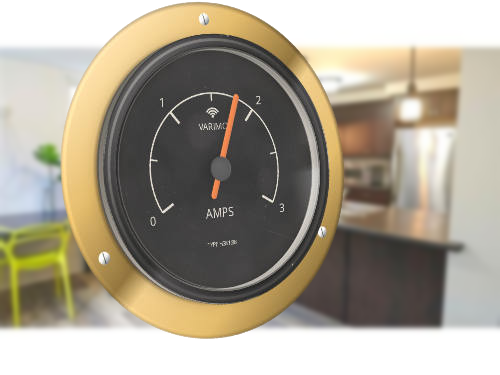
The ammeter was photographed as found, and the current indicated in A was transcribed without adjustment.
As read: 1.75 A
